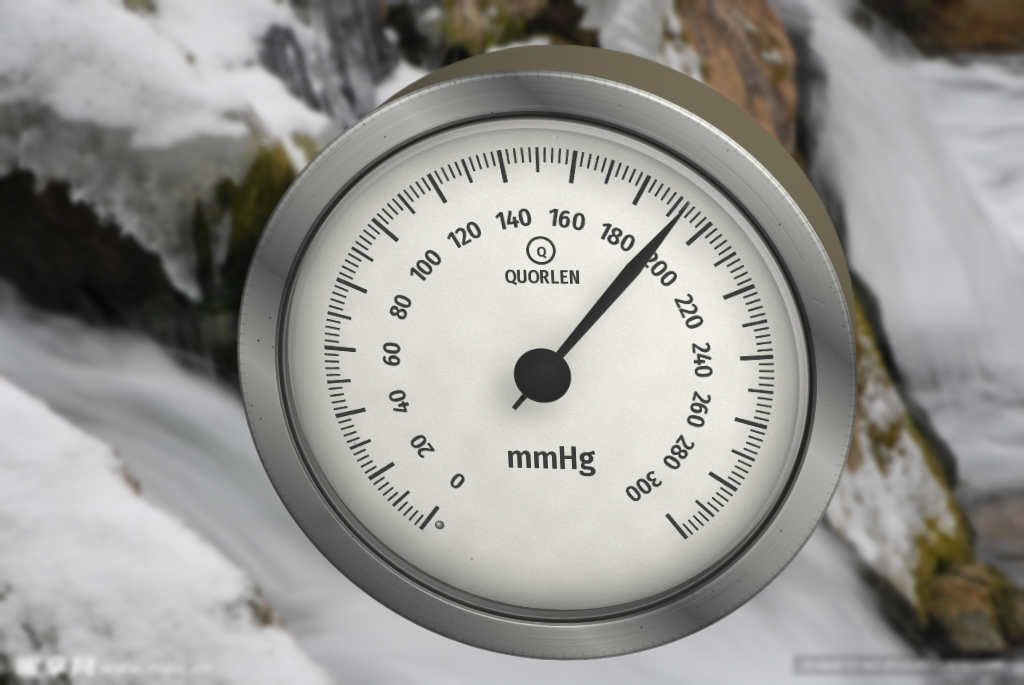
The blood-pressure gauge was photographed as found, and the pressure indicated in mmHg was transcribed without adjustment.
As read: 192 mmHg
